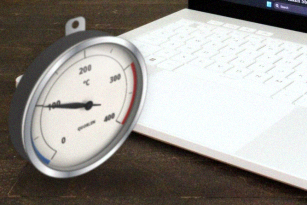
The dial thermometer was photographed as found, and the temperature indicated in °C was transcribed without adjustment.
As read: 100 °C
